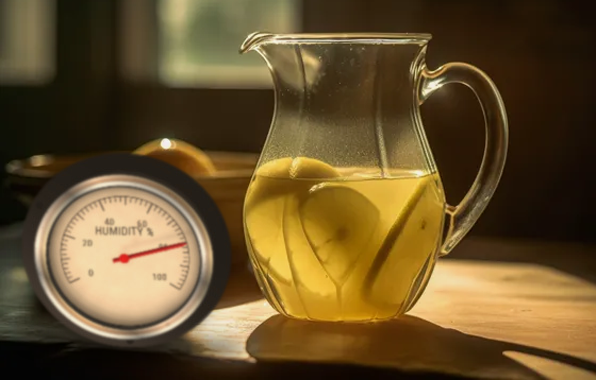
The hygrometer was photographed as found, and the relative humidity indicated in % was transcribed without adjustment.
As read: 80 %
